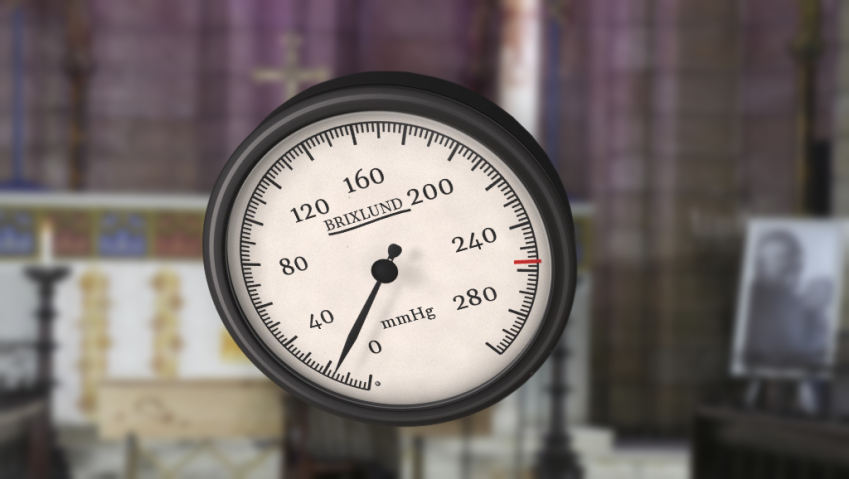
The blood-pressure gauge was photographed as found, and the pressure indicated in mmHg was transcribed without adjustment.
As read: 16 mmHg
